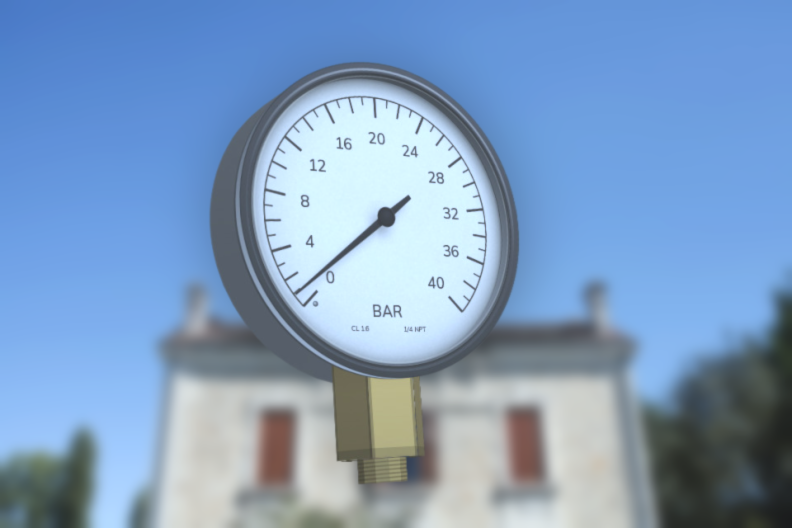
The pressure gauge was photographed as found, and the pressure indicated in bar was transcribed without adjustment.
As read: 1 bar
